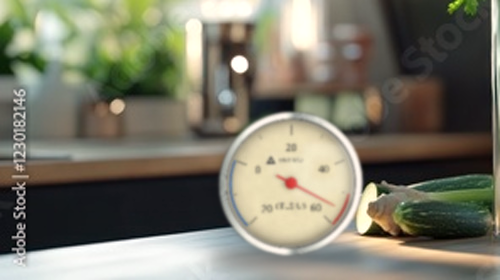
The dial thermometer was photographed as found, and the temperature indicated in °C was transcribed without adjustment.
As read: 55 °C
